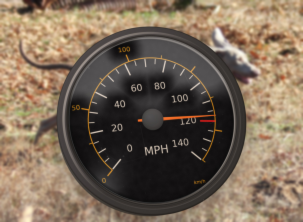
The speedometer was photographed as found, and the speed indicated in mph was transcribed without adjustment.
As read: 117.5 mph
